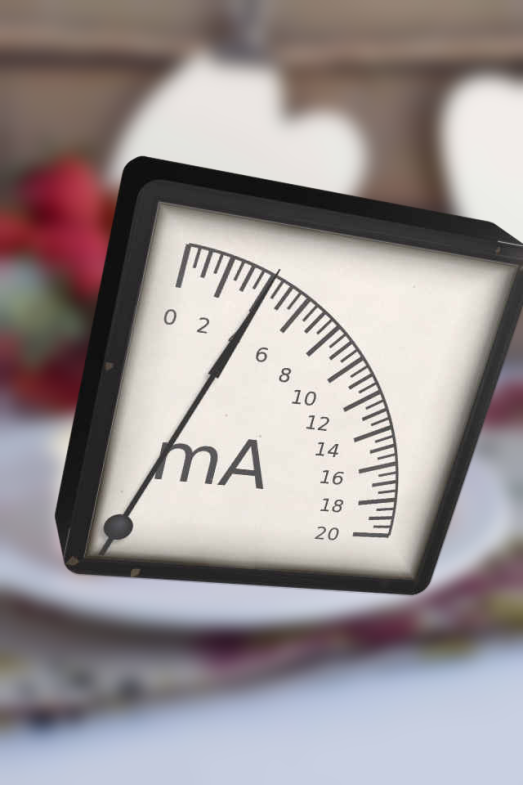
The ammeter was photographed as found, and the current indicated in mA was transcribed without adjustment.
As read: 4 mA
